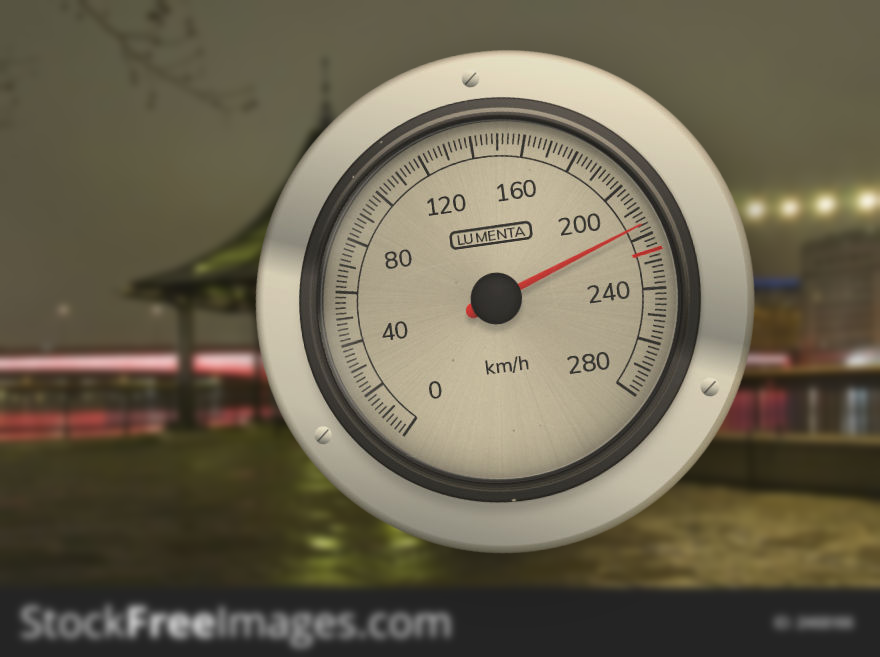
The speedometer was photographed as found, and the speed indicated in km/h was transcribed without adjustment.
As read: 216 km/h
